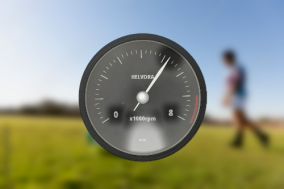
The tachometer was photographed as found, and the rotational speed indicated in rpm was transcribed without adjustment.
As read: 5200 rpm
